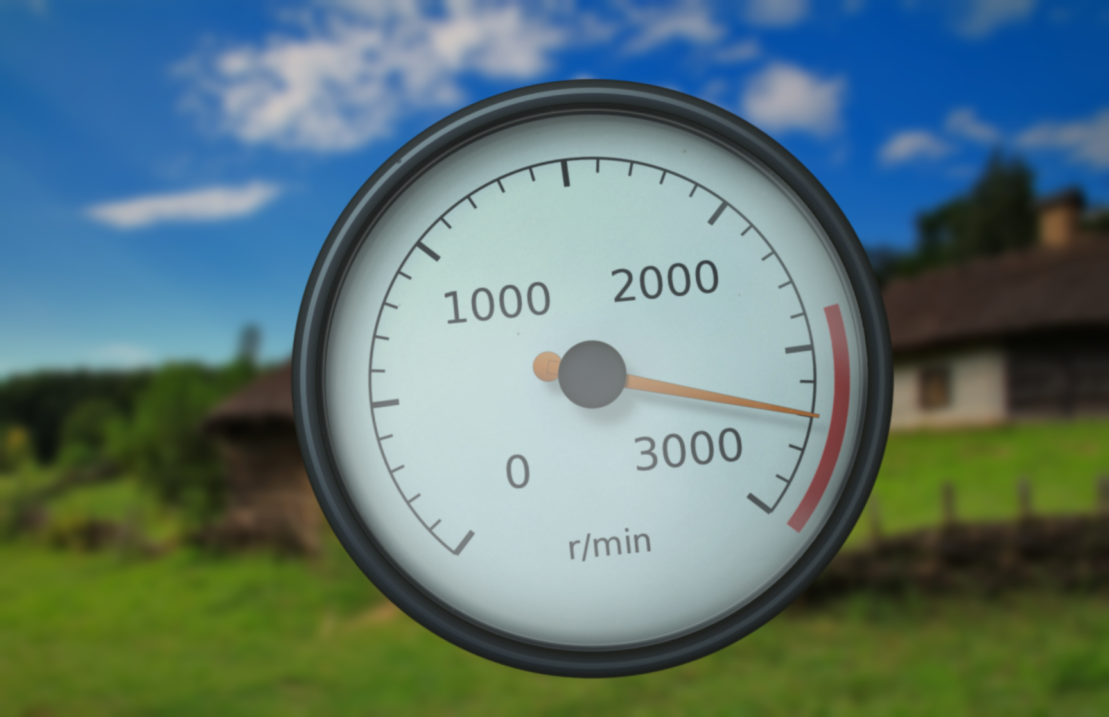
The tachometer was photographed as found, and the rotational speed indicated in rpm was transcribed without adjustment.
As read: 2700 rpm
